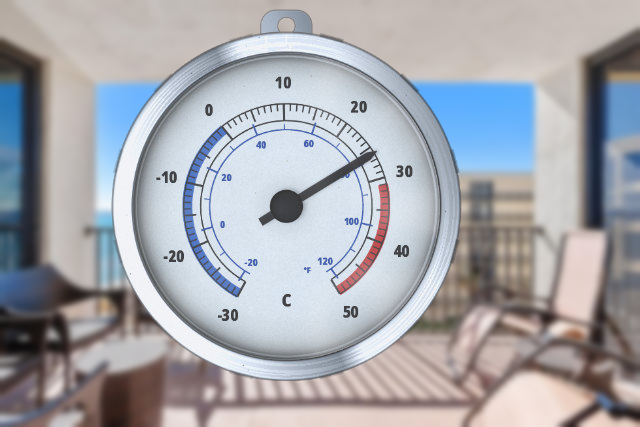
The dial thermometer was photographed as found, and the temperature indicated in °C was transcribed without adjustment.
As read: 26 °C
